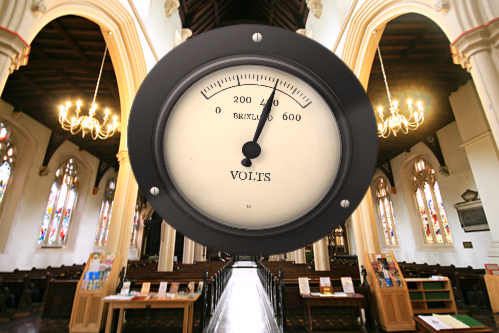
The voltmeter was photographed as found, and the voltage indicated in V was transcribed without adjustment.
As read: 400 V
